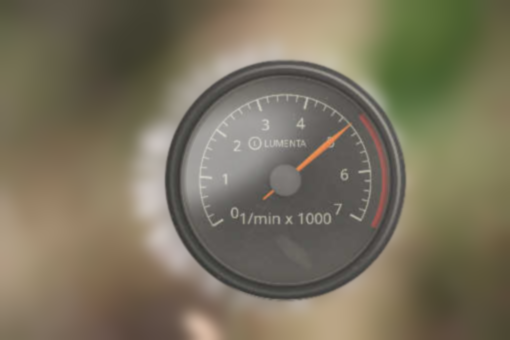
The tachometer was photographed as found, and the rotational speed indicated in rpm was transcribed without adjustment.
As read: 5000 rpm
